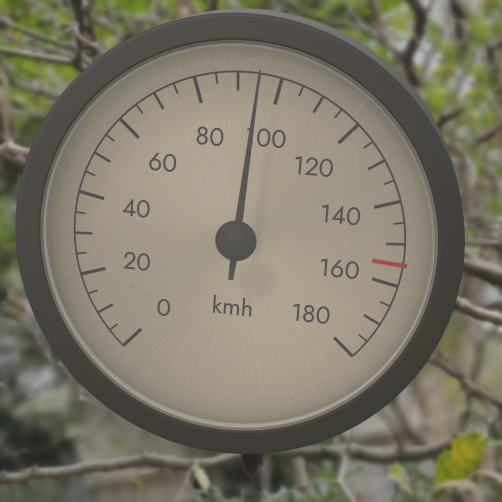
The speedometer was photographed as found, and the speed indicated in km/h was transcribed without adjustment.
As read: 95 km/h
